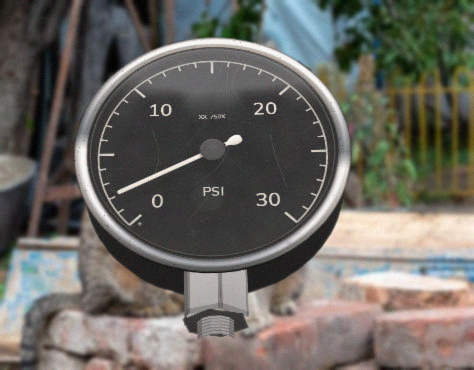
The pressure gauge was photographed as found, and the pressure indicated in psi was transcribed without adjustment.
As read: 2 psi
